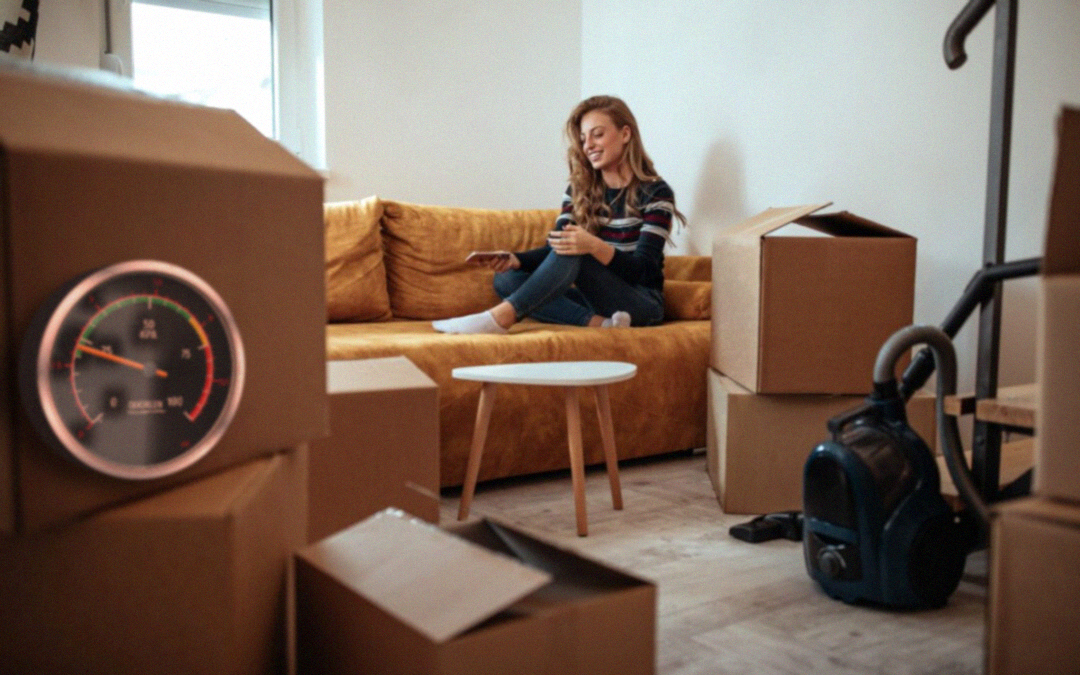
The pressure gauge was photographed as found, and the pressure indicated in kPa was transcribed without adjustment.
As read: 22.5 kPa
